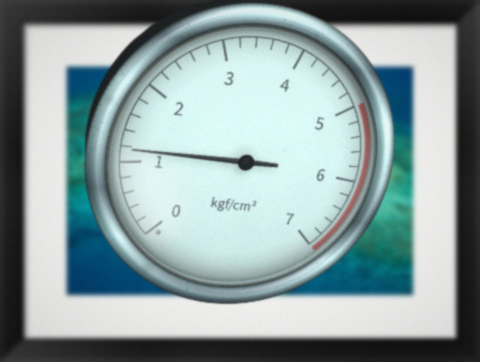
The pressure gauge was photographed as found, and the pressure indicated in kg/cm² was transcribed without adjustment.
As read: 1.2 kg/cm²
